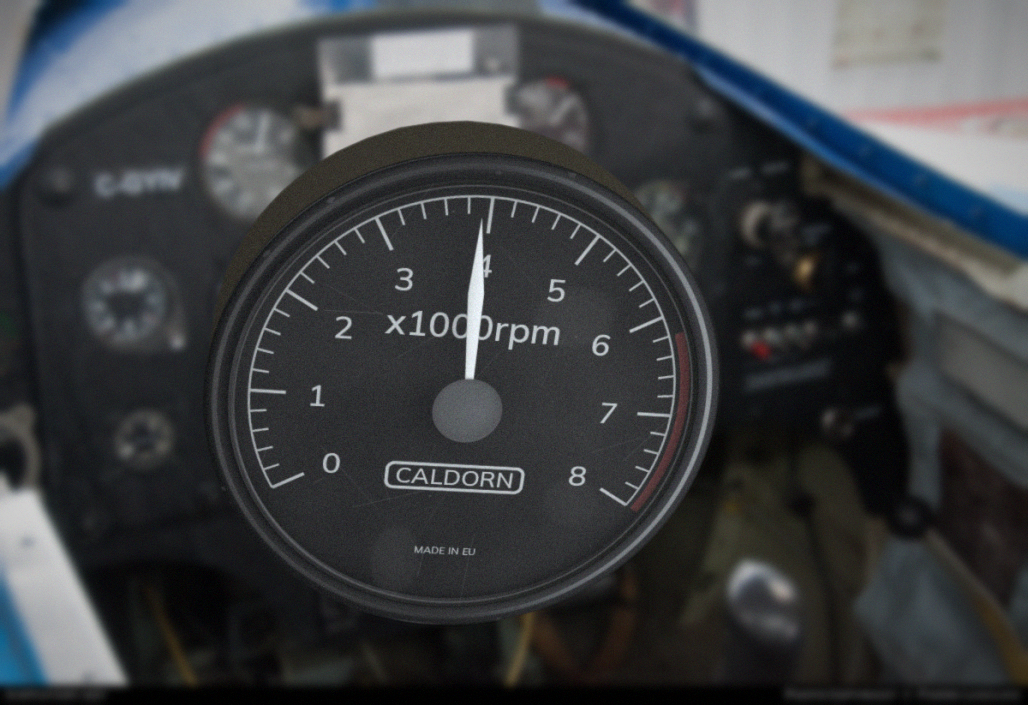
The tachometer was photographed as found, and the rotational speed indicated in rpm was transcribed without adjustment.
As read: 3900 rpm
